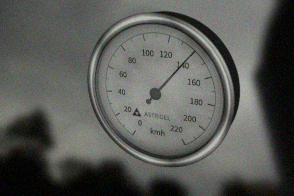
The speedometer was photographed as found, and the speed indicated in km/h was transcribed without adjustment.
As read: 140 km/h
